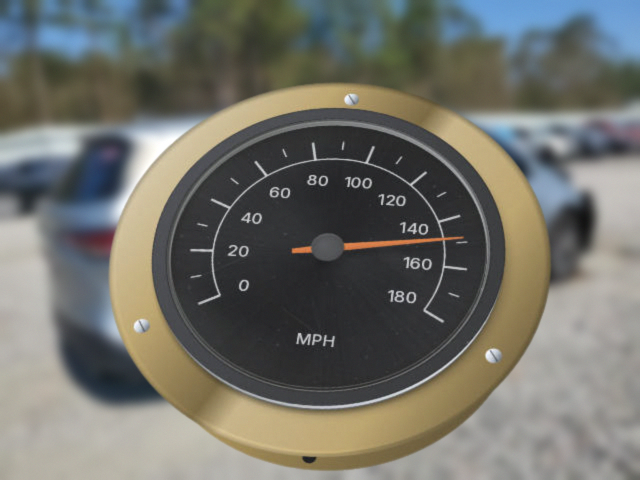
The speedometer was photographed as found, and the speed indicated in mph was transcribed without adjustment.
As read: 150 mph
